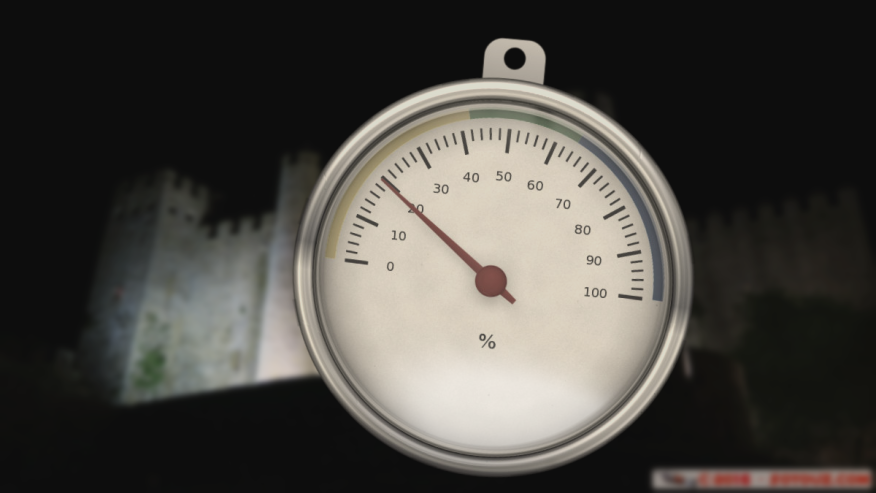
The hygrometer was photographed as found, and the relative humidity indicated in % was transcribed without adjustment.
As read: 20 %
